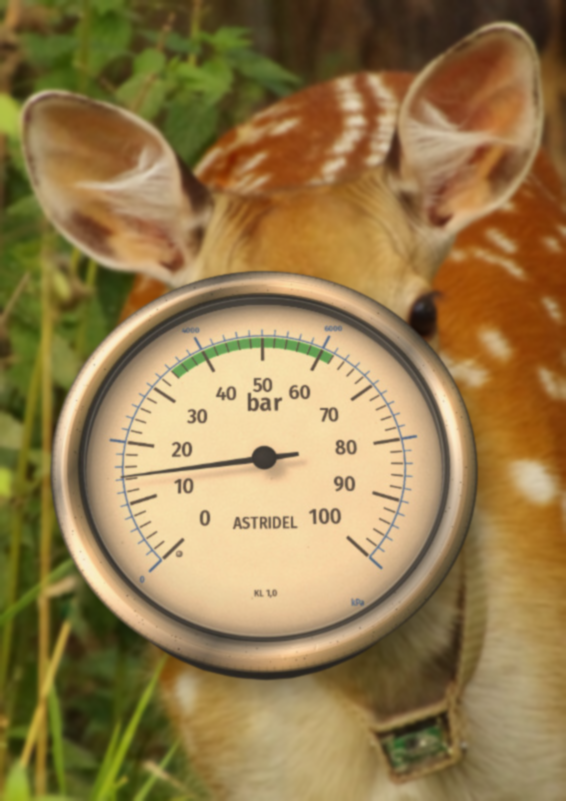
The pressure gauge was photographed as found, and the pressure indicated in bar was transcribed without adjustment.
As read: 14 bar
